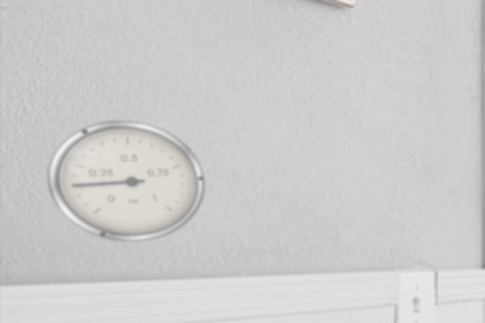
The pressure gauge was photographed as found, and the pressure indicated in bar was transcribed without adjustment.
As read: 0.15 bar
